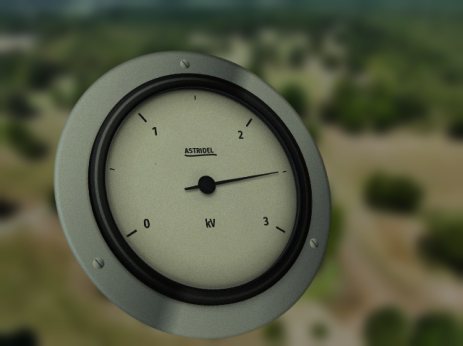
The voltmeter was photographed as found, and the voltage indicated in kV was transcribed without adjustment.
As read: 2.5 kV
